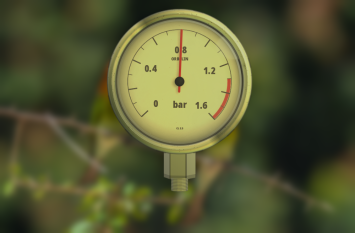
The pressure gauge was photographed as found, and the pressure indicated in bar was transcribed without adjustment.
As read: 0.8 bar
